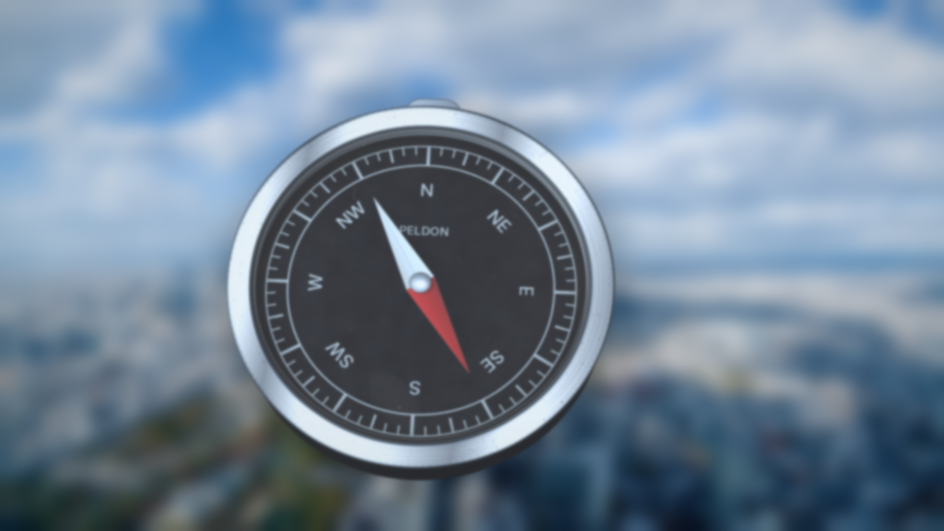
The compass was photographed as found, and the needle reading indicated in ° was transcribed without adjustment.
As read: 150 °
